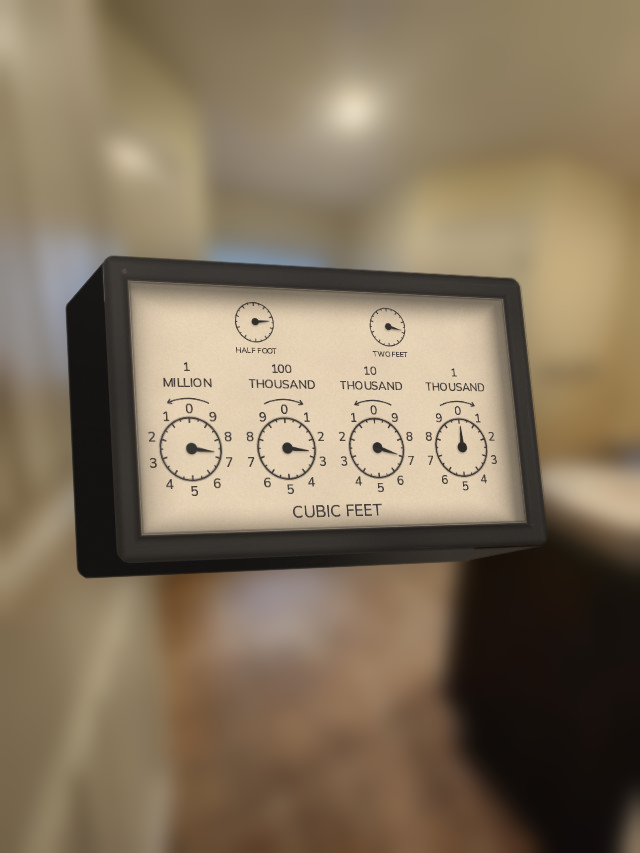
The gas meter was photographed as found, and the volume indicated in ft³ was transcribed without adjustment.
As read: 727000 ft³
